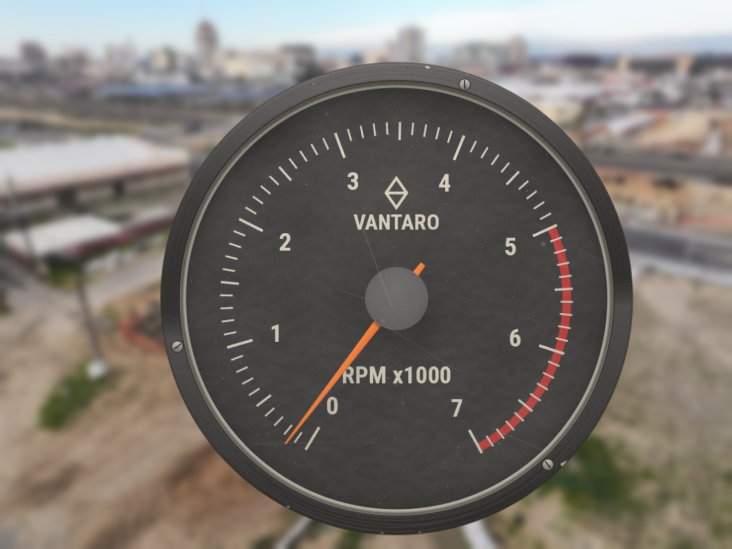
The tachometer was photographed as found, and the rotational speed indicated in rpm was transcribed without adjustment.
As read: 150 rpm
